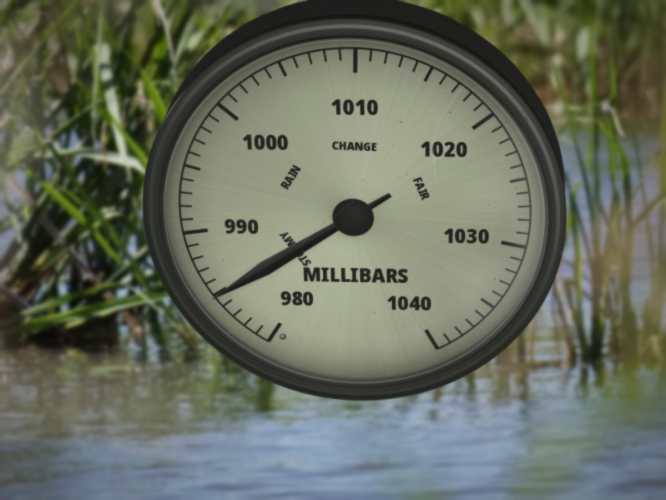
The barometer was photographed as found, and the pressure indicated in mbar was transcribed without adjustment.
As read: 985 mbar
